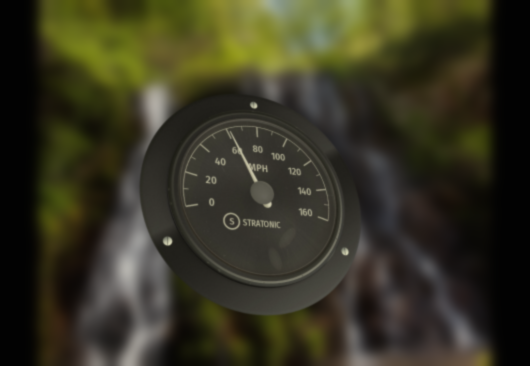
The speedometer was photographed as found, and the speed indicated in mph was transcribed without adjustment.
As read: 60 mph
